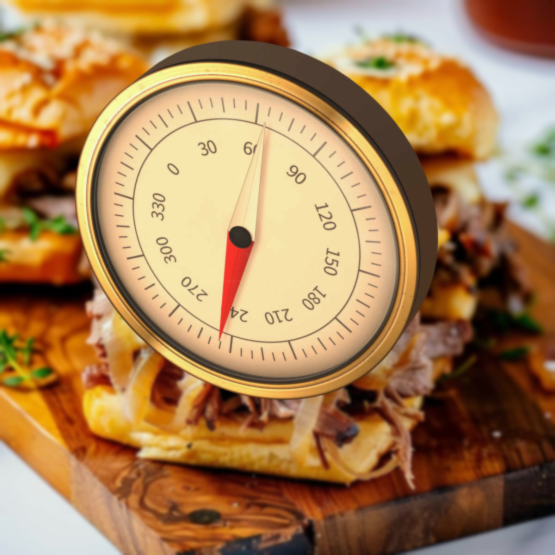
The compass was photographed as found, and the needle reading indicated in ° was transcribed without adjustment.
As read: 245 °
